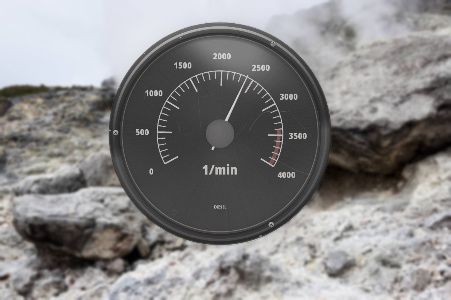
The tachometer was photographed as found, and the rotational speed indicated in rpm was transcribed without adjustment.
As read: 2400 rpm
